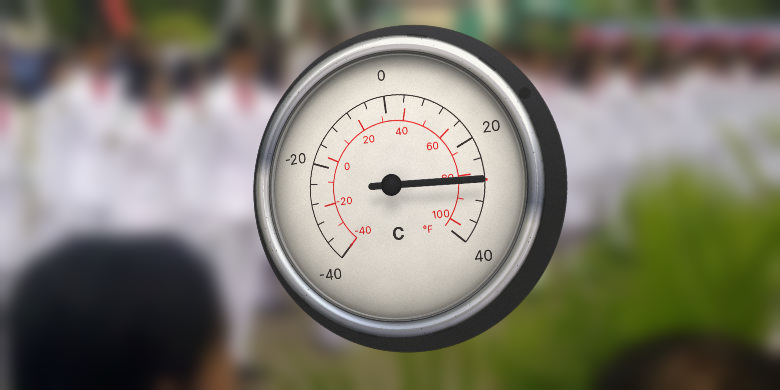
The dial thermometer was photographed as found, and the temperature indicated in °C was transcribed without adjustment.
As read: 28 °C
